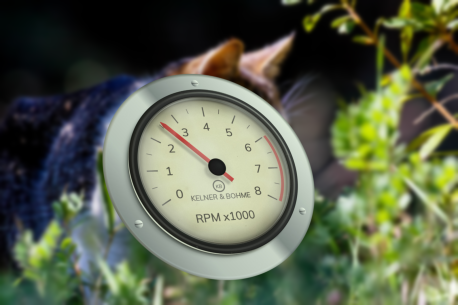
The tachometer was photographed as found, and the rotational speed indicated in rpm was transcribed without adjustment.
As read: 2500 rpm
